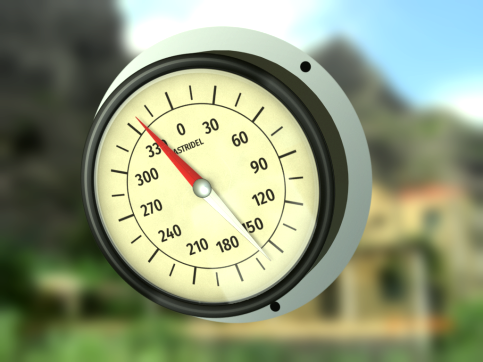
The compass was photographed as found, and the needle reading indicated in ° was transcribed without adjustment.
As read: 337.5 °
